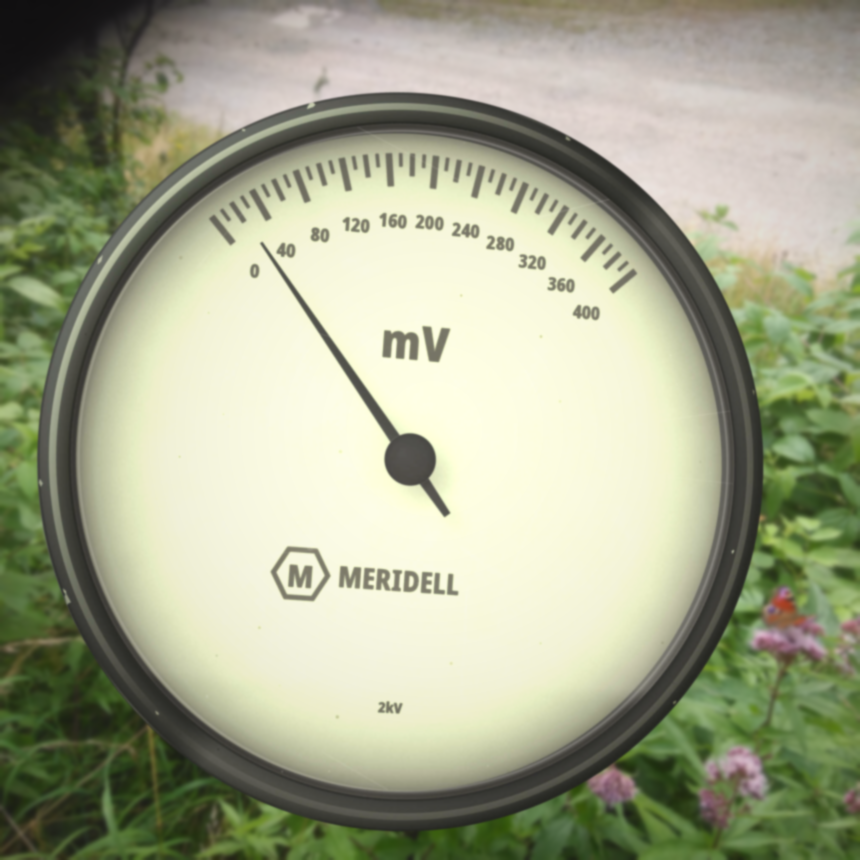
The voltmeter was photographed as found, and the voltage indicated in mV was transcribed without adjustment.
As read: 20 mV
